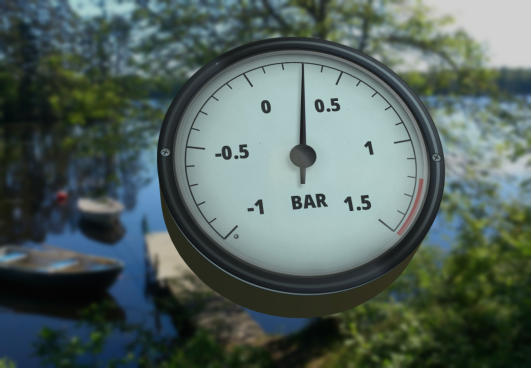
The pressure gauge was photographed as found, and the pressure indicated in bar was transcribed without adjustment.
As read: 0.3 bar
